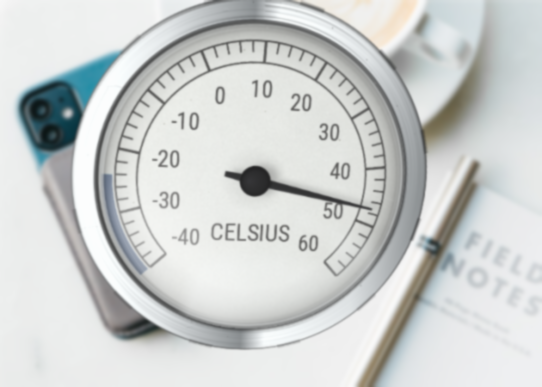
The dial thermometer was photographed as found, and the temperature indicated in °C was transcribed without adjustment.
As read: 47 °C
